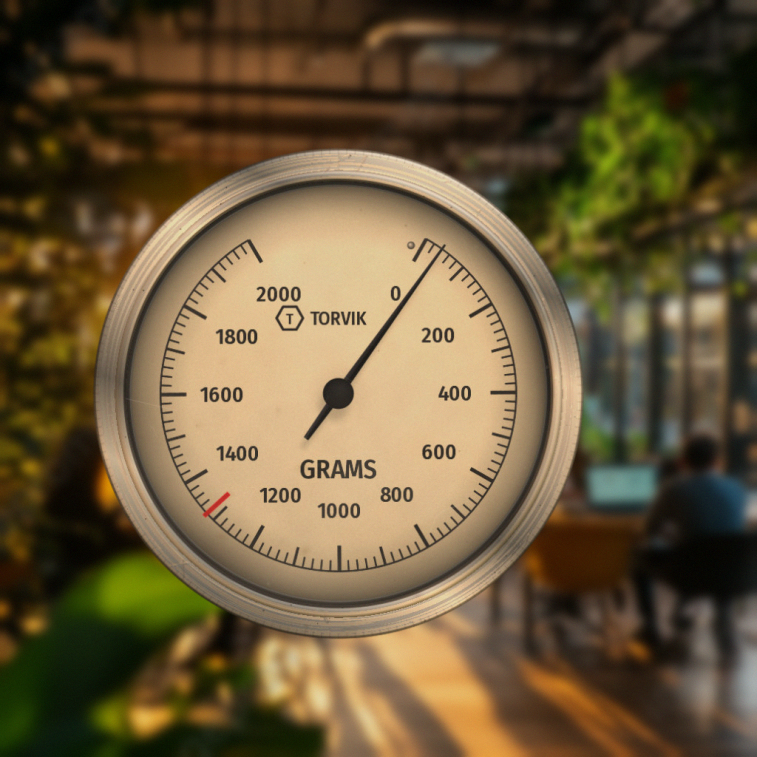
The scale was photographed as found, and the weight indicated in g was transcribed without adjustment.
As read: 40 g
